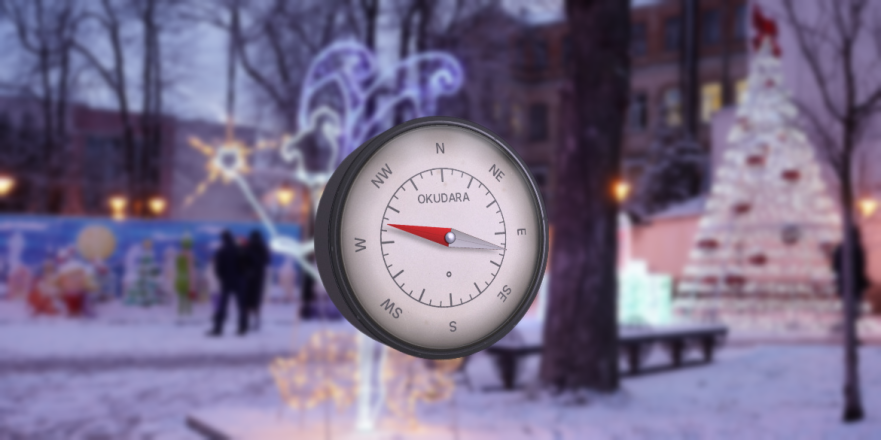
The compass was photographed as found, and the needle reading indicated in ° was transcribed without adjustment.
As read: 285 °
